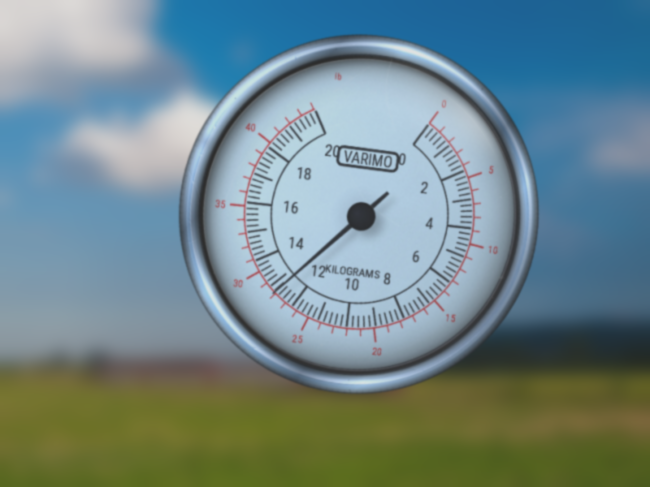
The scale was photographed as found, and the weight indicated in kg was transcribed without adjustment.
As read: 12.8 kg
